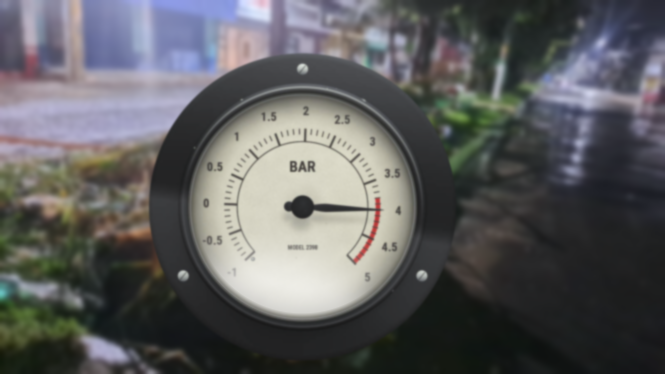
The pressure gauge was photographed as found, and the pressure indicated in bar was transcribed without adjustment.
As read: 4 bar
